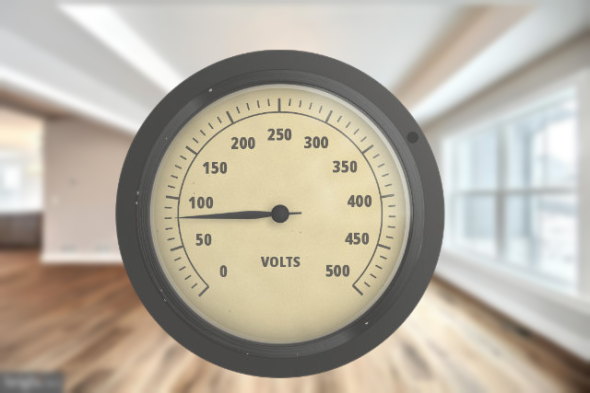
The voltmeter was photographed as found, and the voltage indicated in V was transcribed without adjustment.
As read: 80 V
